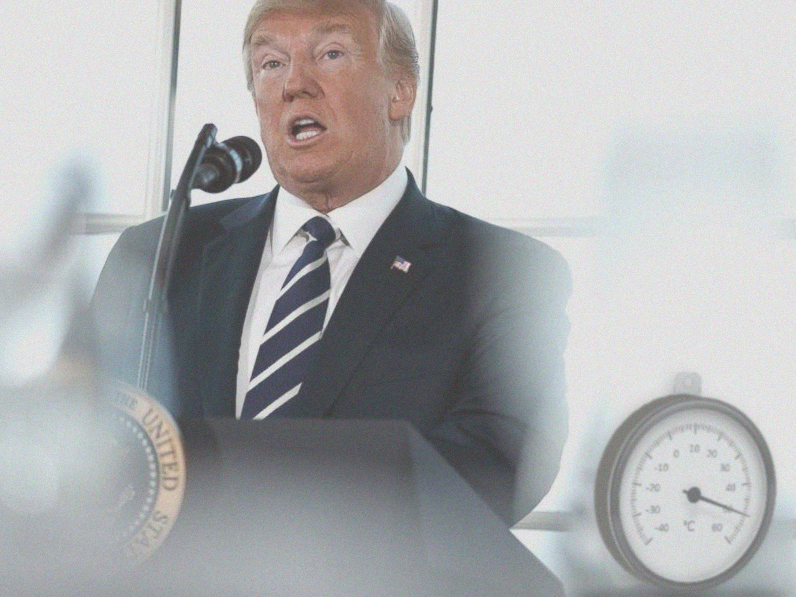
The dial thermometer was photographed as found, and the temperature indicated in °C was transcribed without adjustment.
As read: 50 °C
